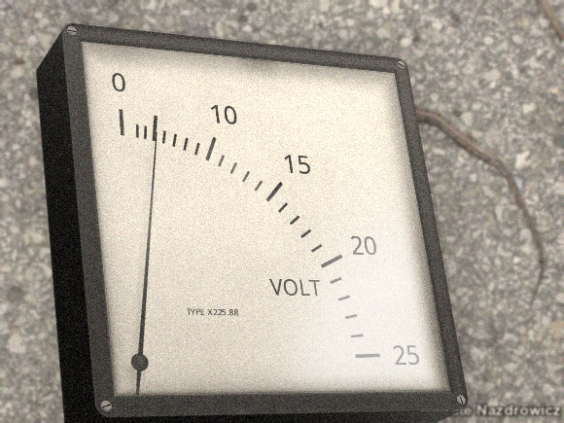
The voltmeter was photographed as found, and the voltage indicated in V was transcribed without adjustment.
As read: 5 V
